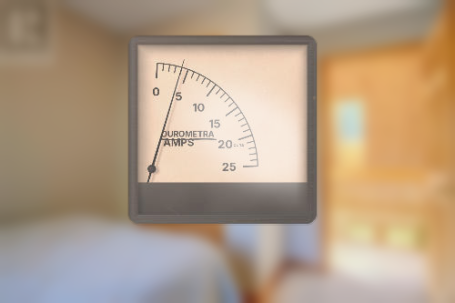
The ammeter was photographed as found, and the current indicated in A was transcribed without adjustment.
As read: 4 A
